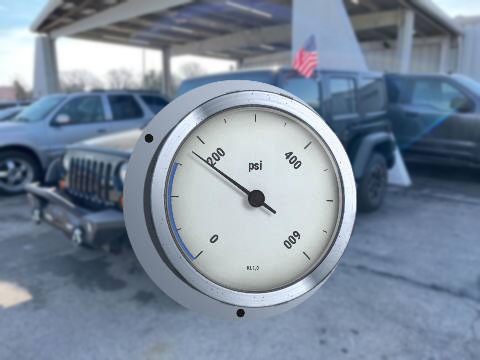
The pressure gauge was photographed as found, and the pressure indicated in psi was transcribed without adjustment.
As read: 175 psi
